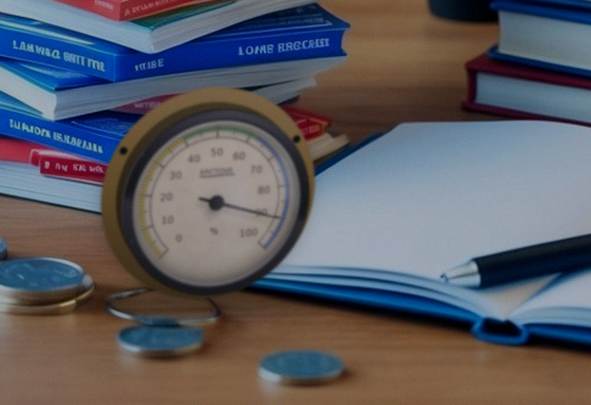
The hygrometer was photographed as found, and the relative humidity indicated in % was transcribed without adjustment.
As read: 90 %
